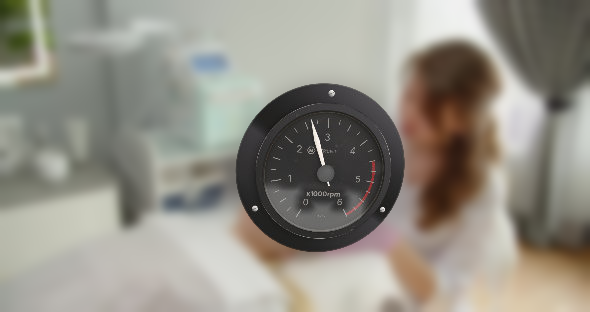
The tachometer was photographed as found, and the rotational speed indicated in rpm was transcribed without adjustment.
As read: 2625 rpm
